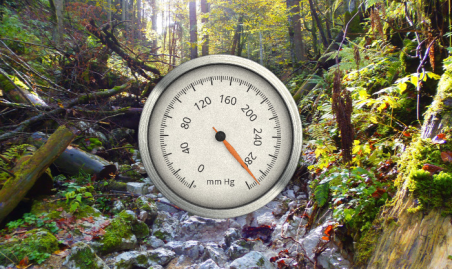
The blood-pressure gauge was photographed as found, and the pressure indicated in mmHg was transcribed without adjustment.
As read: 290 mmHg
